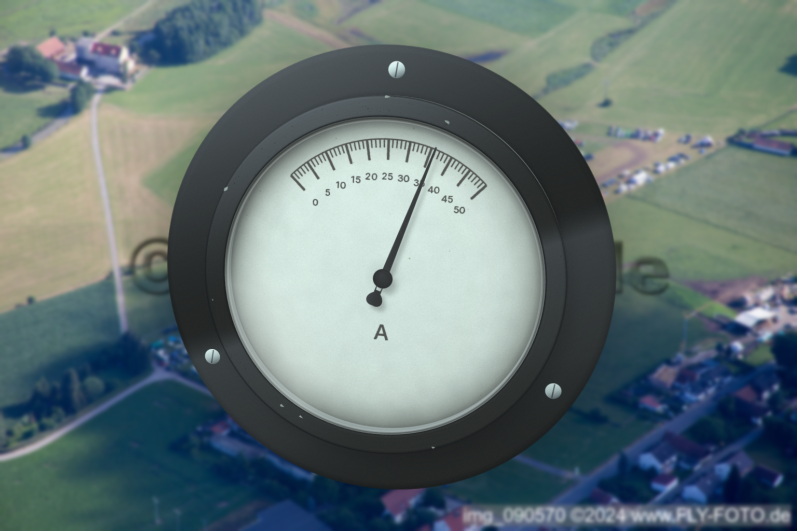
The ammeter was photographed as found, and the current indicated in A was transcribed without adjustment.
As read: 36 A
